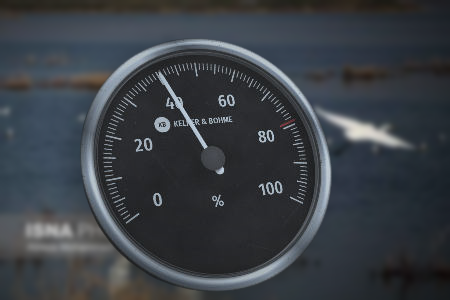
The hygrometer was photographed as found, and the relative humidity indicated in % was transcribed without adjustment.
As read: 40 %
